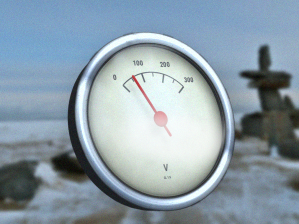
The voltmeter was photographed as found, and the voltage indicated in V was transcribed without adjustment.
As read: 50 V
